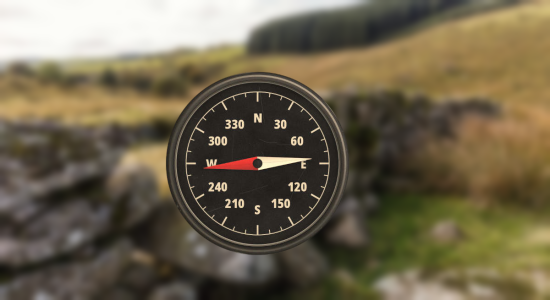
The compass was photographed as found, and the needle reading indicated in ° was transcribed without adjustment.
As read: 265 °
